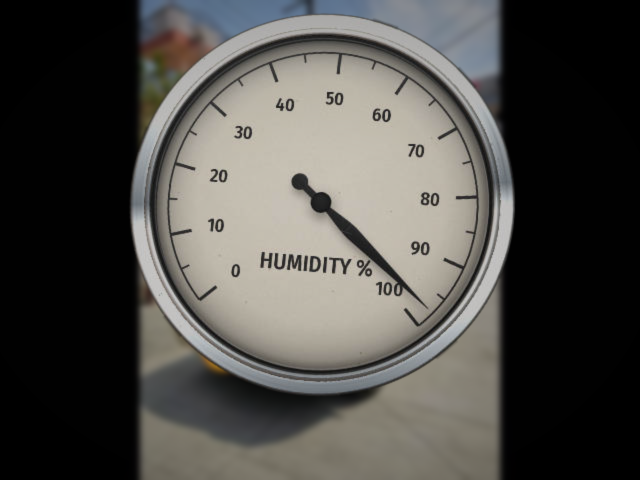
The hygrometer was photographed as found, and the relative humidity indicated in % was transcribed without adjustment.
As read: 97.5 %
